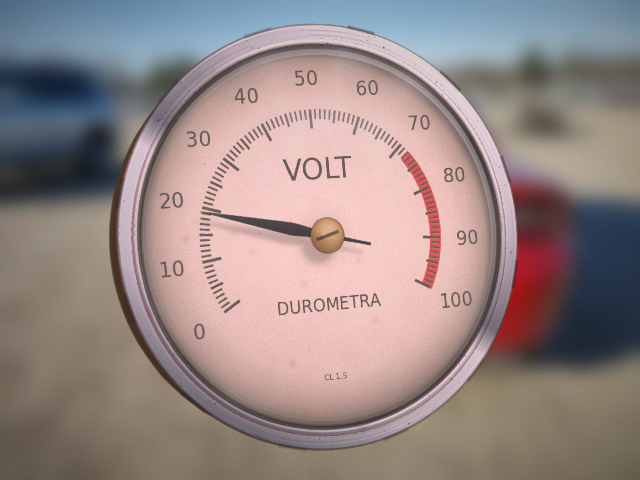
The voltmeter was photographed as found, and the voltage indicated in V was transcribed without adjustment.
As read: 19 V
